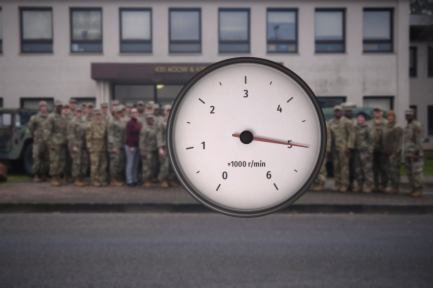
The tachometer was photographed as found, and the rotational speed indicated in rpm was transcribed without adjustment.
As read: 5000 rpm
